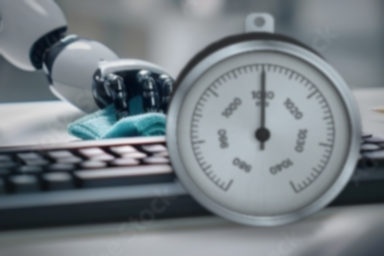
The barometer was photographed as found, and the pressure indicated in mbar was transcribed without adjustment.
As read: 1010 mbar
